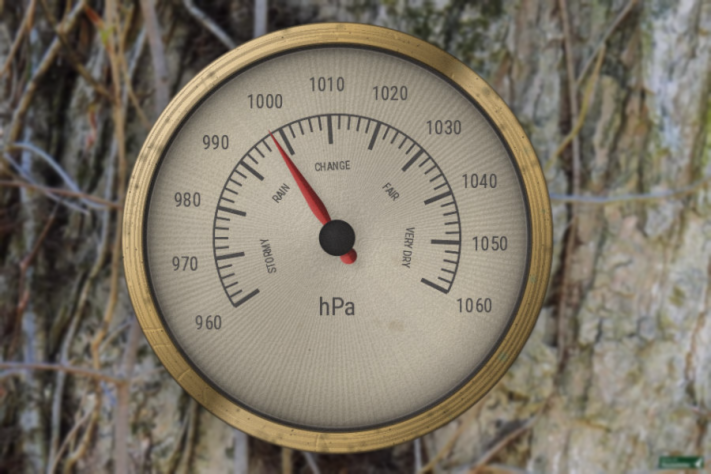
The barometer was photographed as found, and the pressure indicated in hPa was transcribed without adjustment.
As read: 998 hPa
